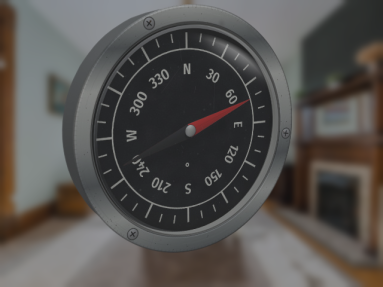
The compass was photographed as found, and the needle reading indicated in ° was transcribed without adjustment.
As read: 70 °
